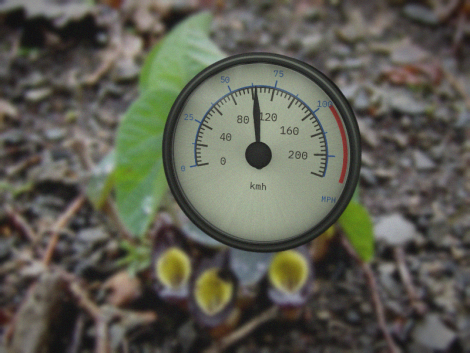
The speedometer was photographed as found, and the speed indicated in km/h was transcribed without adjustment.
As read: 104 km/h
